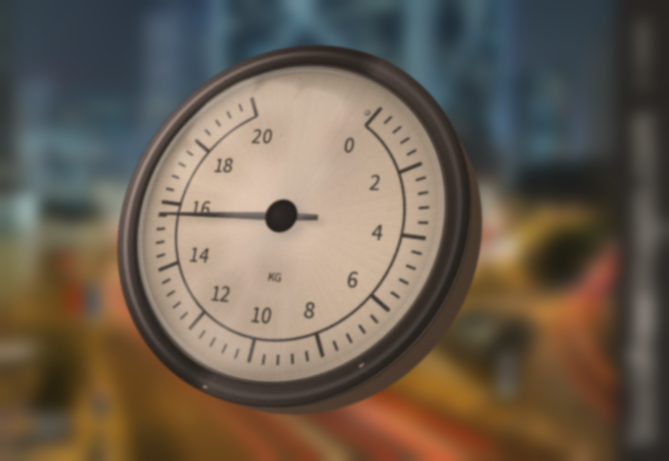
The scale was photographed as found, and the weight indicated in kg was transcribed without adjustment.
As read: 15.6 kg
